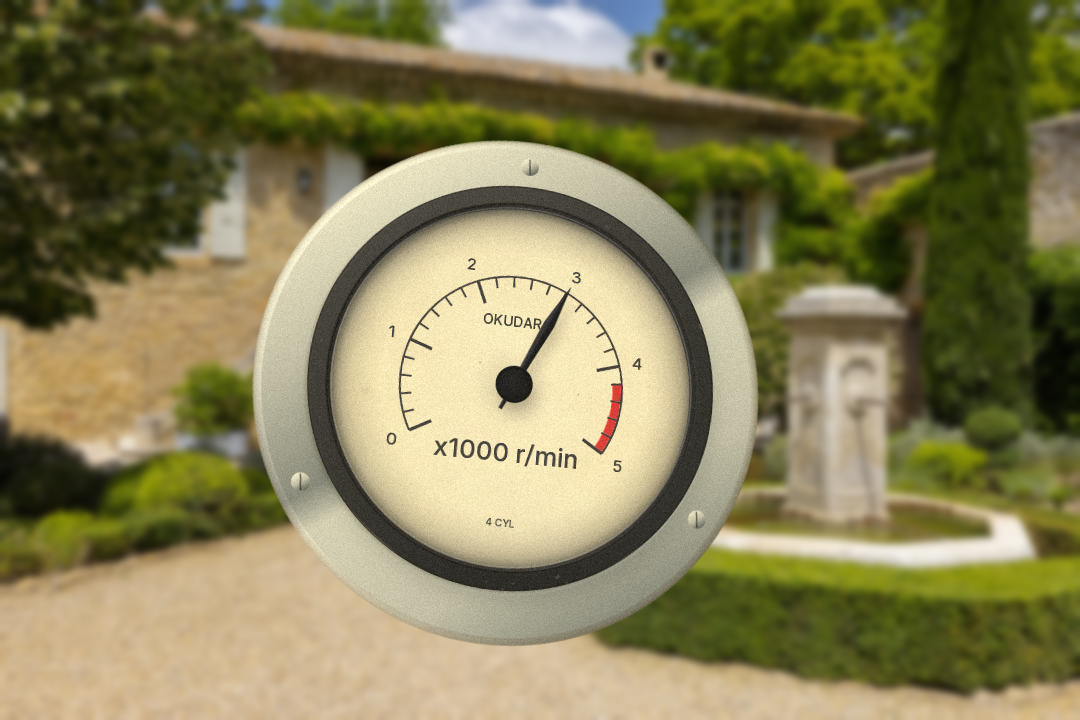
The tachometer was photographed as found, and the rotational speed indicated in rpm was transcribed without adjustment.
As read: 3000 rpm
